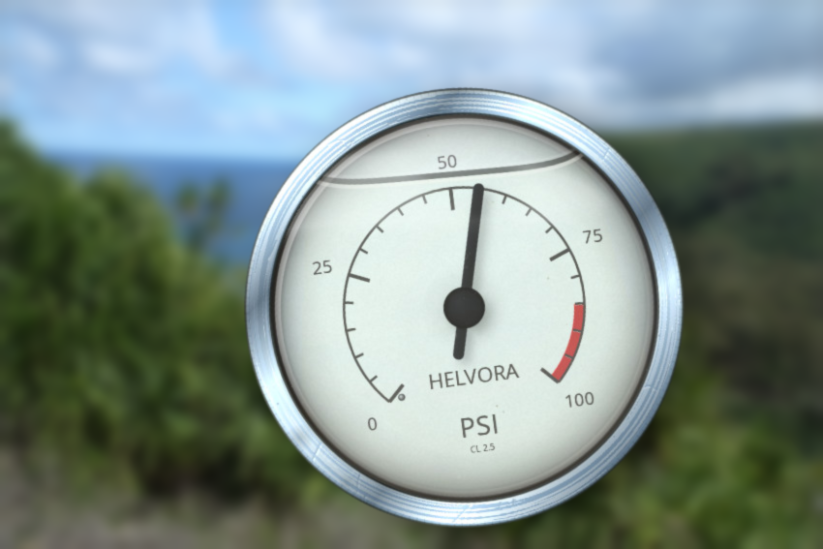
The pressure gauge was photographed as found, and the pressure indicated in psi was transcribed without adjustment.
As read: 55 psi
